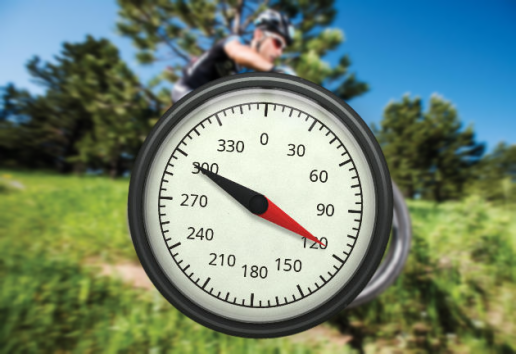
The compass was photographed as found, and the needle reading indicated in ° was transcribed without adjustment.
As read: 117.5 °
